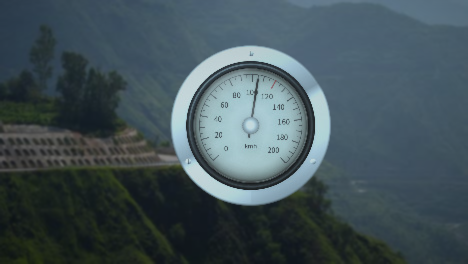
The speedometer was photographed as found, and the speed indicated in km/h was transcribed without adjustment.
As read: 105 km/h
